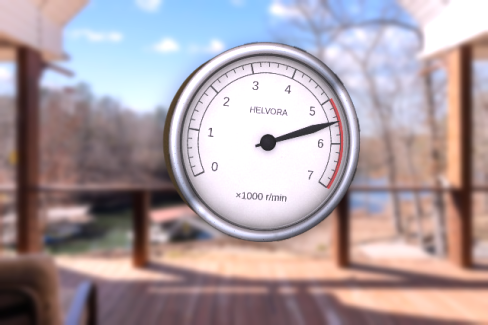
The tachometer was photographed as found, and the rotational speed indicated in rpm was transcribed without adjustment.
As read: 5500 rpm
